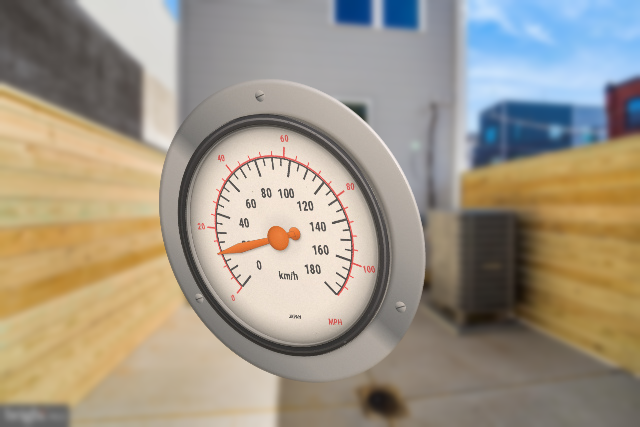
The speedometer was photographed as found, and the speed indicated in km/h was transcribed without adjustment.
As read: 20 km/h
